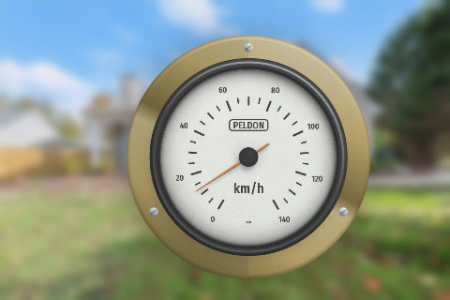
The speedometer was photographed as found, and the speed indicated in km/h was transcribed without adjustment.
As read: 12.5 km/h
